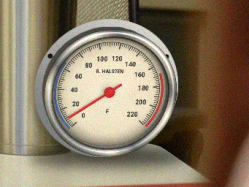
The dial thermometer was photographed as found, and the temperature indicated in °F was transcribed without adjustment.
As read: 10 °F
